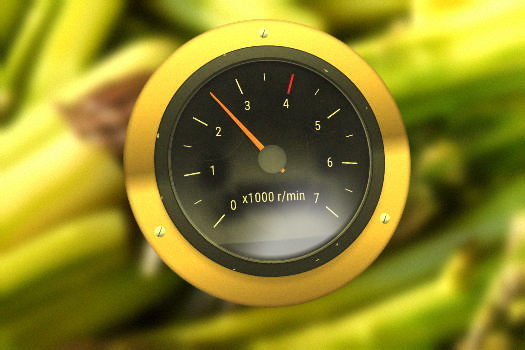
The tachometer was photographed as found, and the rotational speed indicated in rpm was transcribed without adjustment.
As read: 2500 rpm
